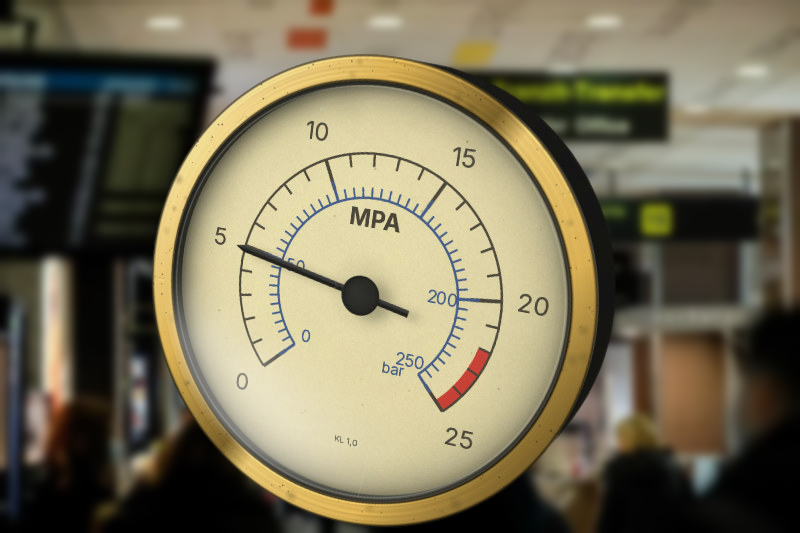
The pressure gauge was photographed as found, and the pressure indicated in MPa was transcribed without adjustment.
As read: 5 MPa
